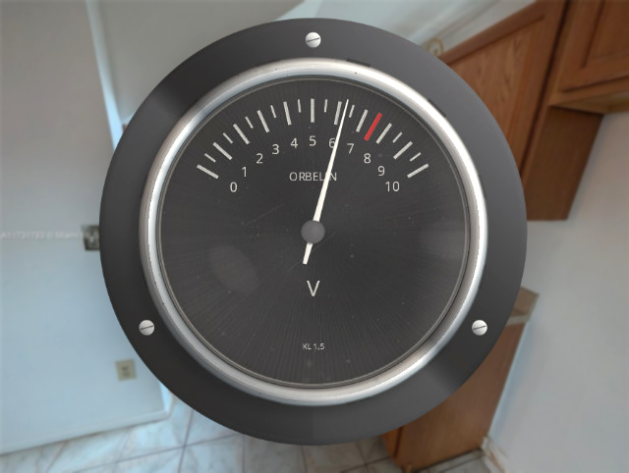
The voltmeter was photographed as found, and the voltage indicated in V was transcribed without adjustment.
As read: 6.25 V
